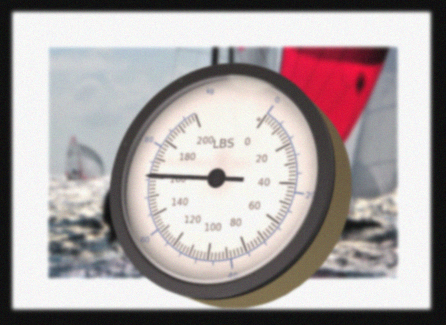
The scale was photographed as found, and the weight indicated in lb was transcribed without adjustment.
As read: 160 lb
